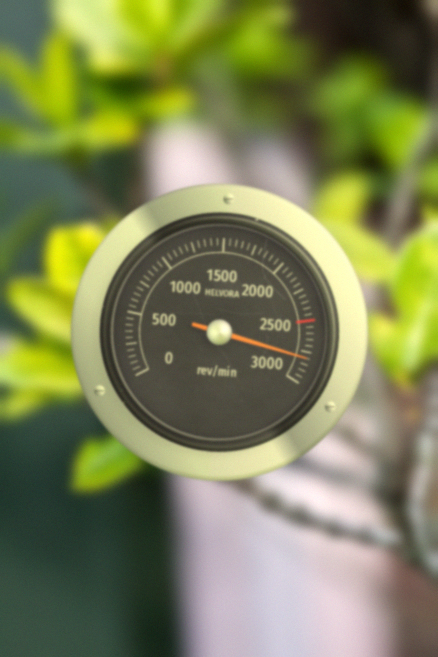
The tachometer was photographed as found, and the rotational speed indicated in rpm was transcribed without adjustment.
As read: 2800 rpm
